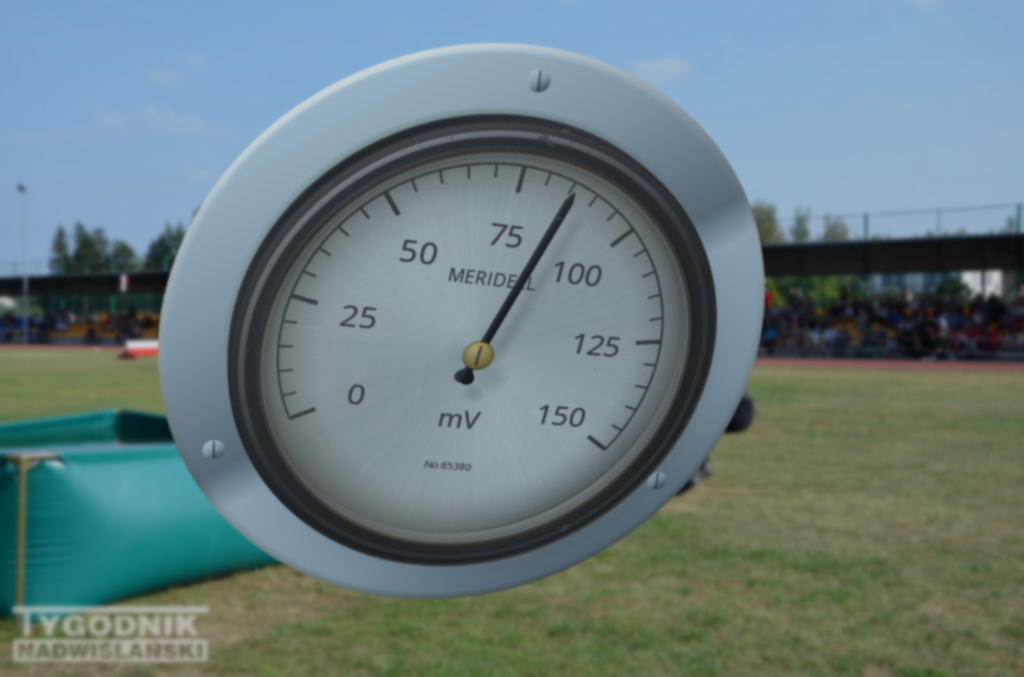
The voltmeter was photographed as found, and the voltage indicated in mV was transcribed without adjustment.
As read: 85 mV
